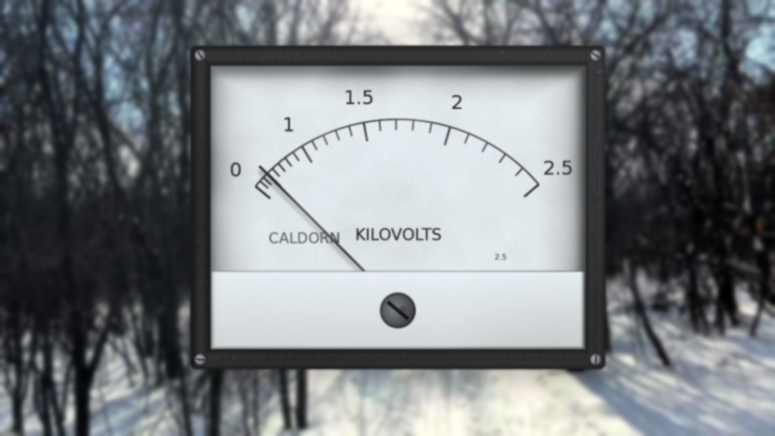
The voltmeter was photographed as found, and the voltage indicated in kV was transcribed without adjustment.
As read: 0.5 kV
